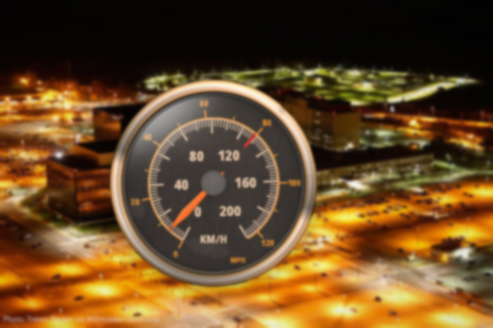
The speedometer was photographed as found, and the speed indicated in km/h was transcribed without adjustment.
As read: 10 km/h
